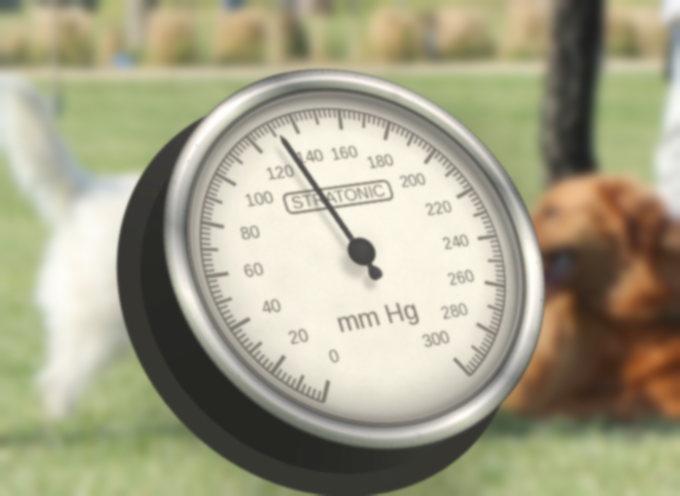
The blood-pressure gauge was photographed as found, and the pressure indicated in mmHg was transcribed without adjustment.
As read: 130 mmHg
